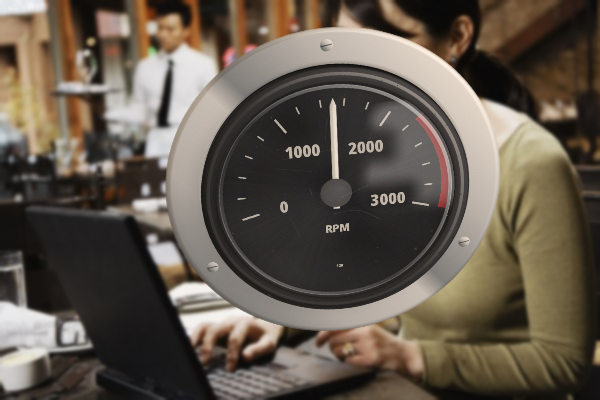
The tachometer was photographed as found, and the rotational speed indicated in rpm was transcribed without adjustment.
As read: 1500 rpm
